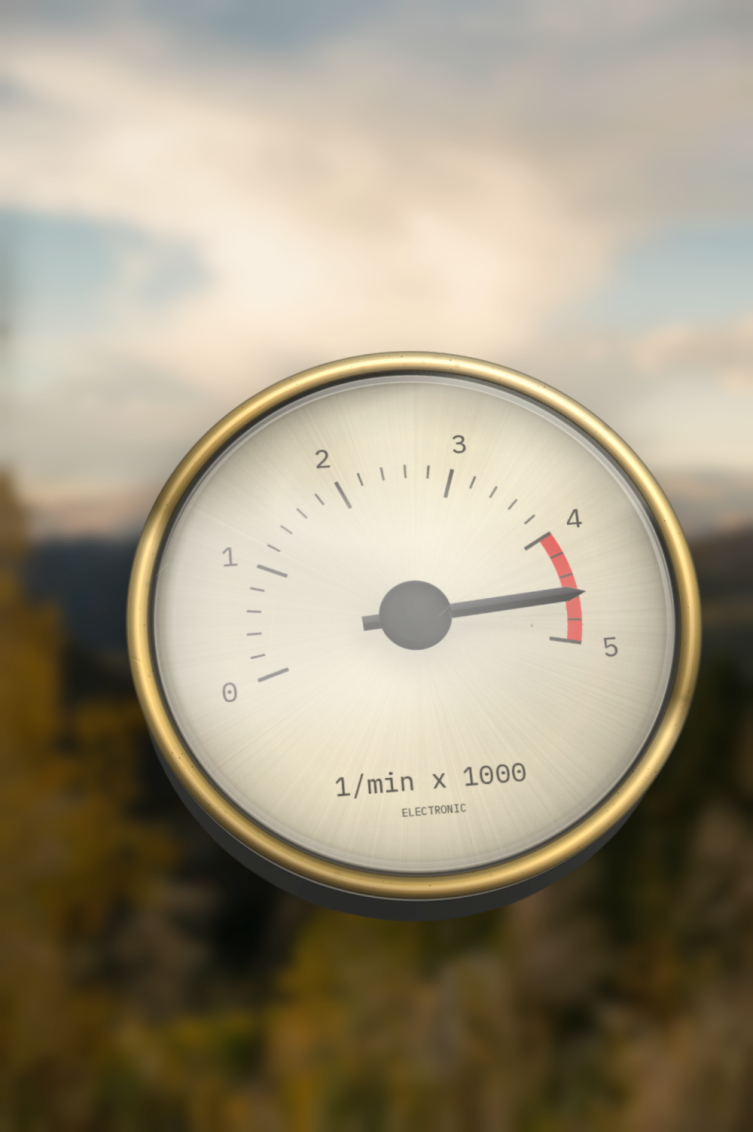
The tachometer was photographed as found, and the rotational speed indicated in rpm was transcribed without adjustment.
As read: 4600 rpm
